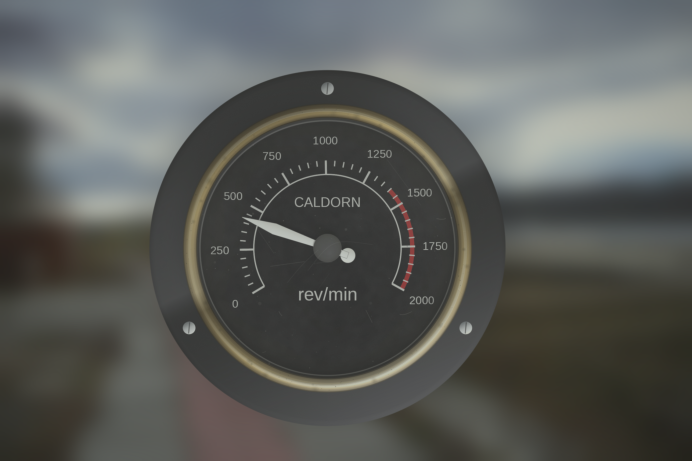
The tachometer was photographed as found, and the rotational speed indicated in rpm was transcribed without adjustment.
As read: 425 rpm
